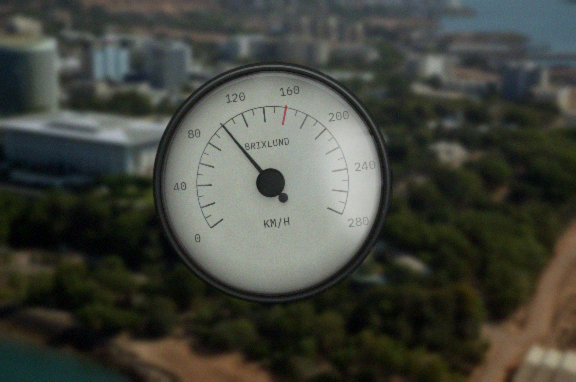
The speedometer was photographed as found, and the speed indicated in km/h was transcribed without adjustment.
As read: 100 km/h
